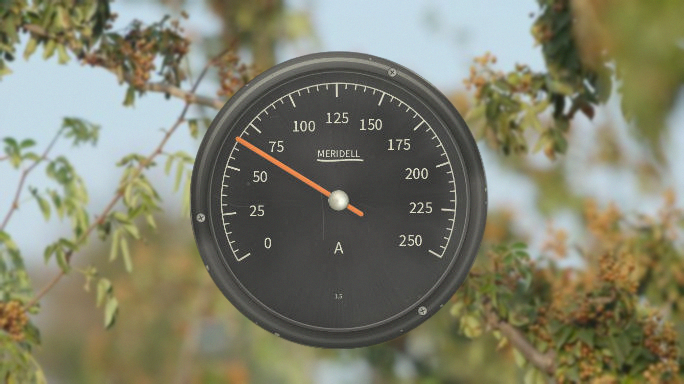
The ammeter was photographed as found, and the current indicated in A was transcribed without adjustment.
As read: 65 A
